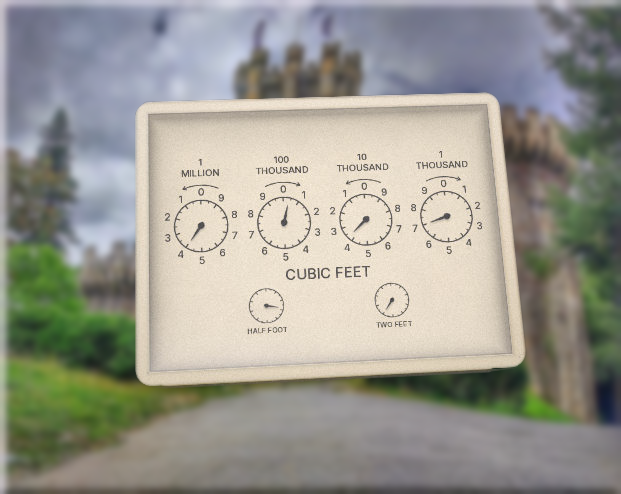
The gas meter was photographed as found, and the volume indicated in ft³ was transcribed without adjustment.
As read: 403700 ft³
